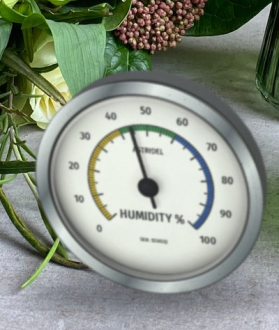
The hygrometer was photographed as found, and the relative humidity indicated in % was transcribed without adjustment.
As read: 45 %
